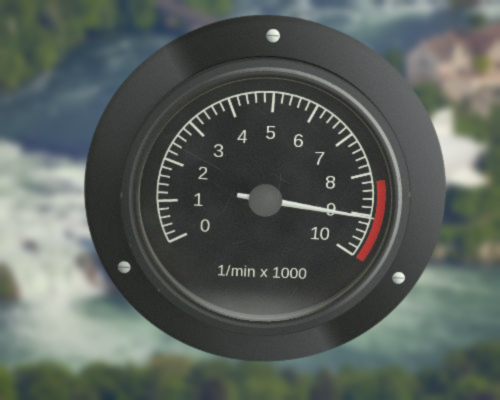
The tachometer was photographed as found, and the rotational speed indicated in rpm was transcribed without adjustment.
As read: 9000 rpm
